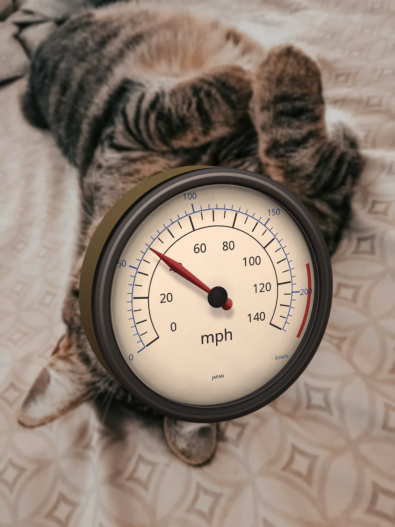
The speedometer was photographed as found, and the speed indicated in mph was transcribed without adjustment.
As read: 40 mph
